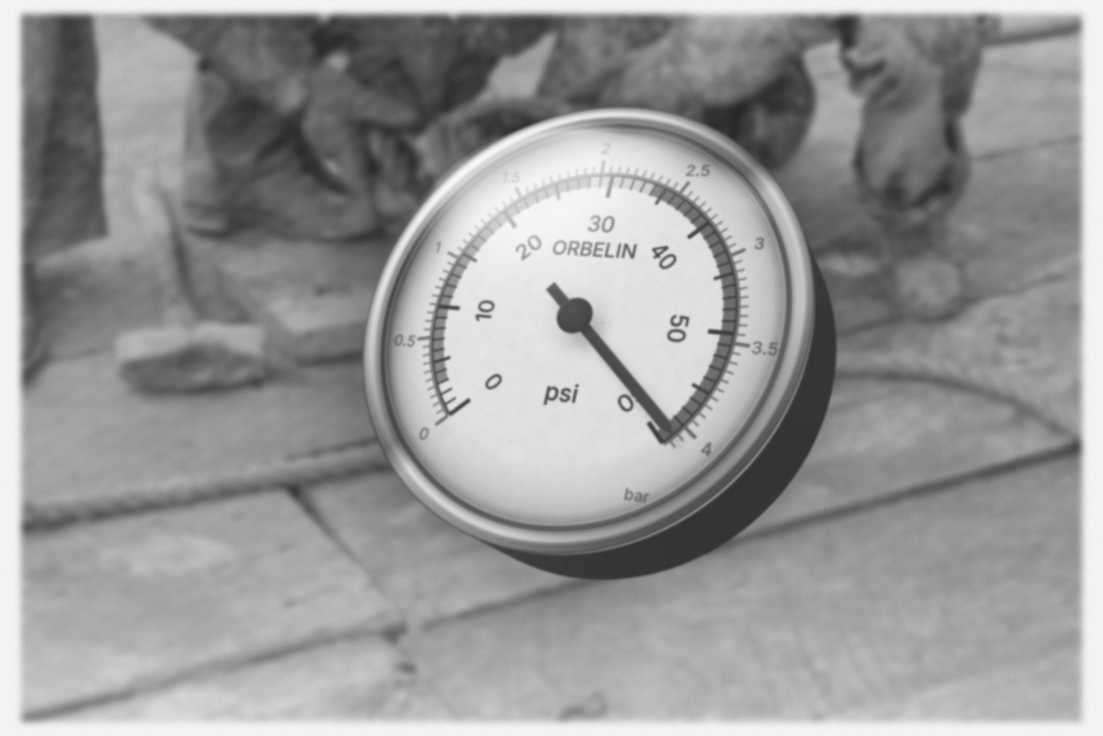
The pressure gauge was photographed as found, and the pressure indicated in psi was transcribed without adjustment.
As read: 59 psi
